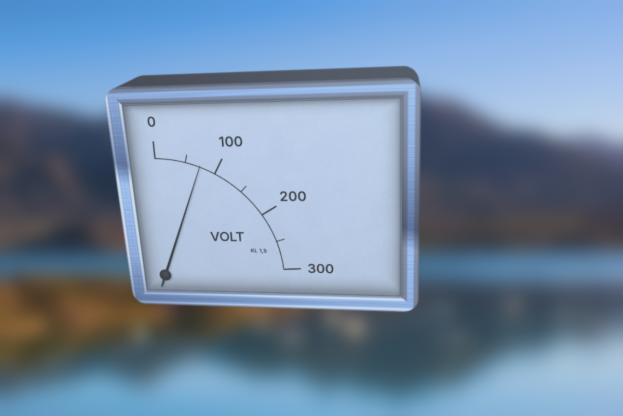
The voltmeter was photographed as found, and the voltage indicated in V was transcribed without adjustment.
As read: 75 V
